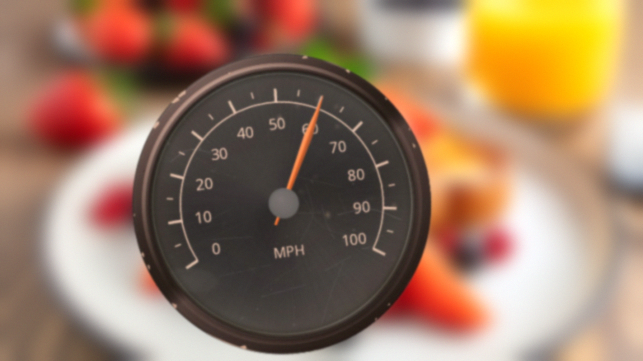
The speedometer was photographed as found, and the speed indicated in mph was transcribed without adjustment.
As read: 60 mph
